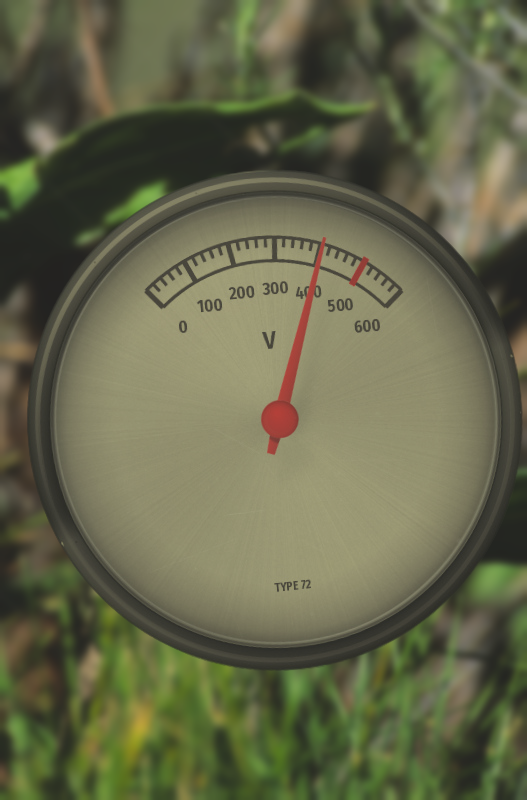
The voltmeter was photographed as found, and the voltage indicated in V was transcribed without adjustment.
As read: 400 V
